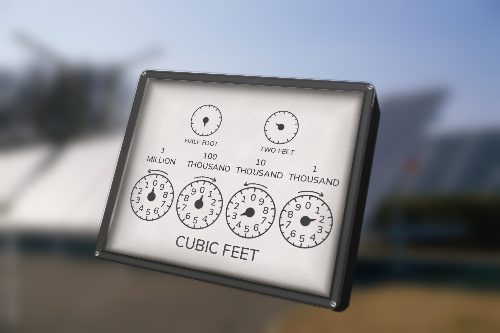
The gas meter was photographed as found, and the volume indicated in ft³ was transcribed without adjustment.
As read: 3200 ft³
